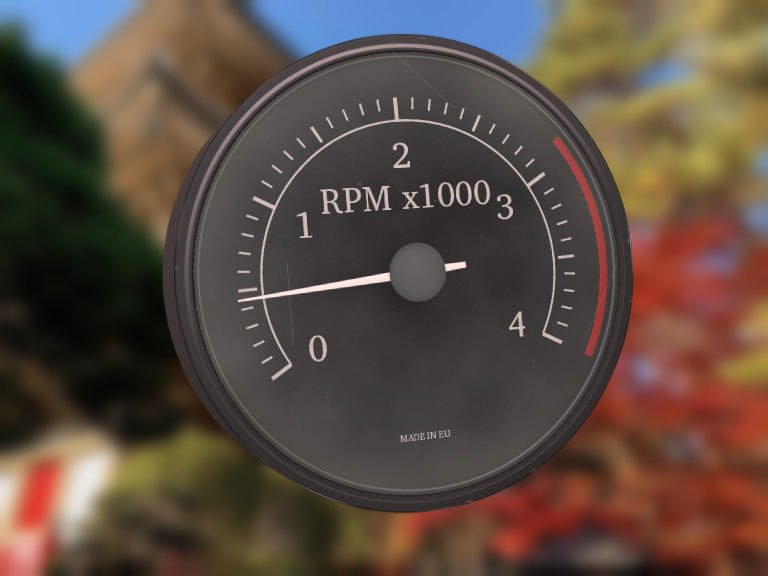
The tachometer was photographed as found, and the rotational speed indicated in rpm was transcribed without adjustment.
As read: 450 rpm
